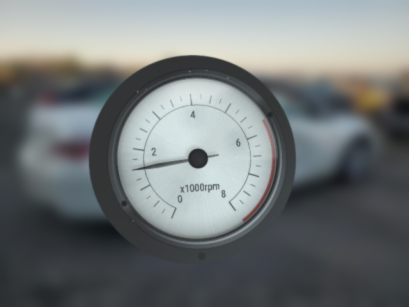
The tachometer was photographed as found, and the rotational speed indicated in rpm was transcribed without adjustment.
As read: 1500 rpm
